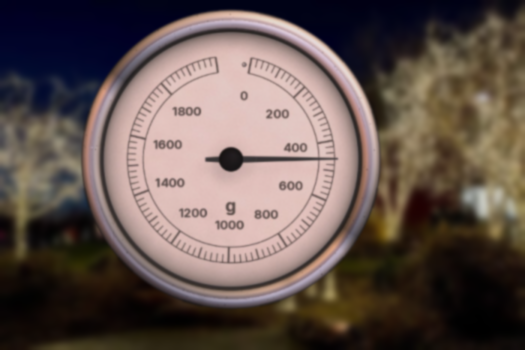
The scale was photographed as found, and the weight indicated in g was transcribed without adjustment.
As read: 460 g
